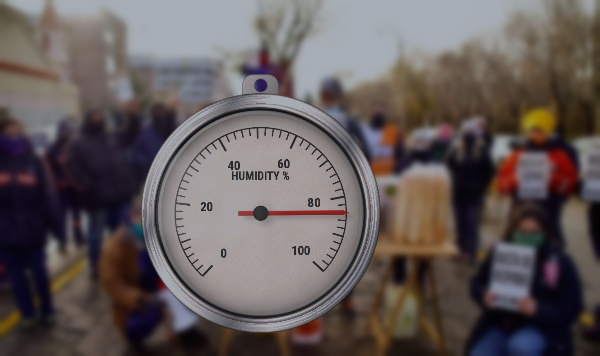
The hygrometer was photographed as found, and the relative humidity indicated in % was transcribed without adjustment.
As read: 84 %
